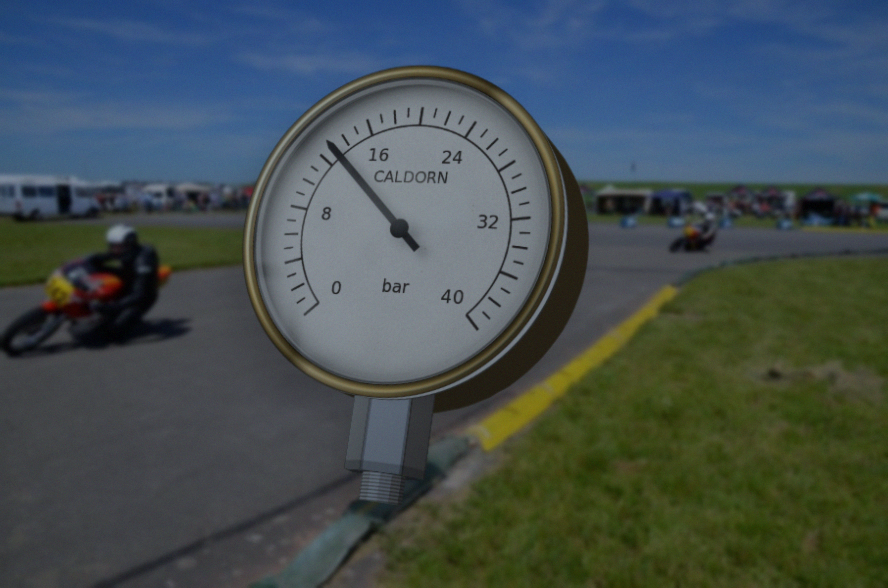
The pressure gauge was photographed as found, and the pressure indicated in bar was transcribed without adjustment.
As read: 13 bar
